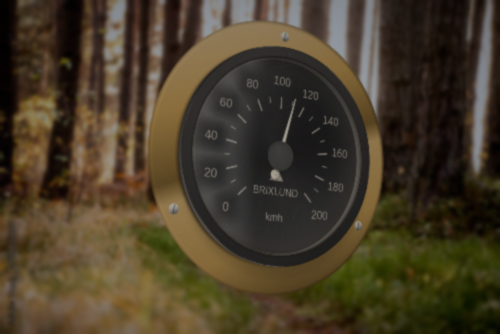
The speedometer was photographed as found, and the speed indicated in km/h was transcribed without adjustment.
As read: 110 km/h
